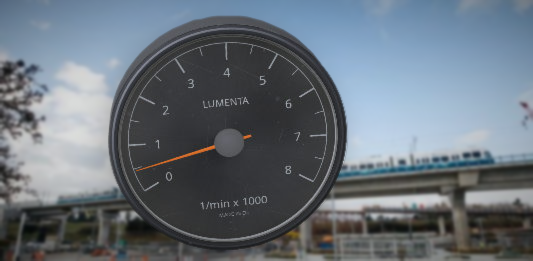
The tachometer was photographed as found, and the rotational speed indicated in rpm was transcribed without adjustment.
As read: 500 rpm
